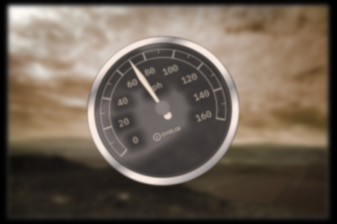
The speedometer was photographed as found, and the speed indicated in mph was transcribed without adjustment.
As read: 70 mph
